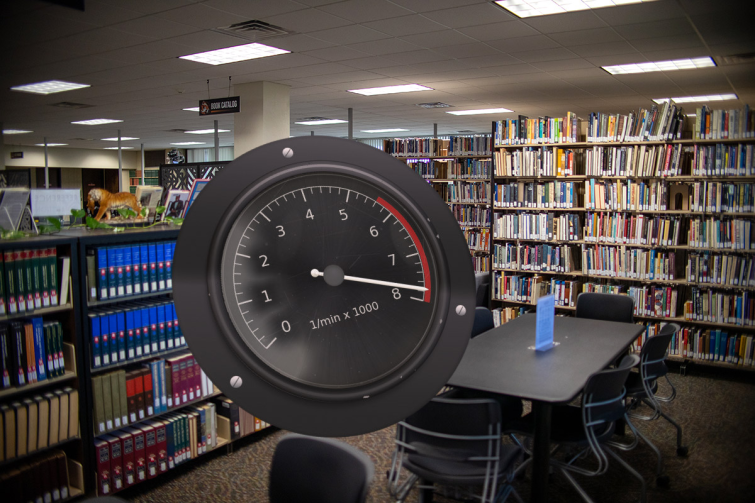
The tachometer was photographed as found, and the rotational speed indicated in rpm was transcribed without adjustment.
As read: 7800 rpm
